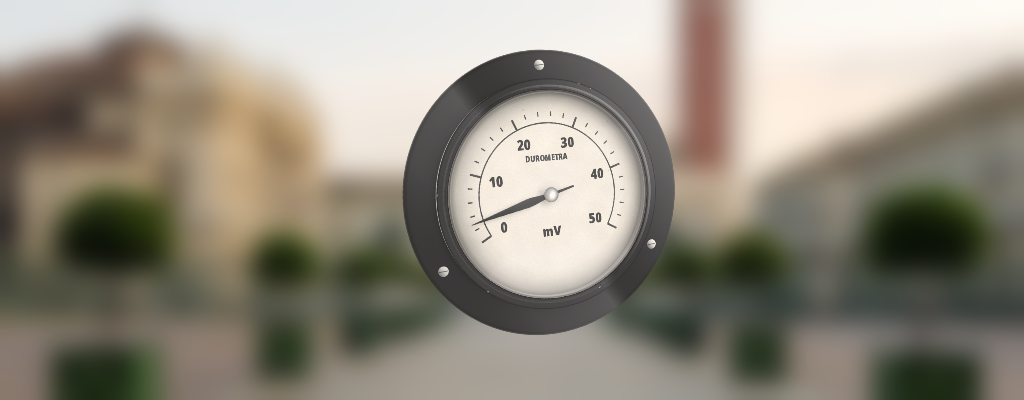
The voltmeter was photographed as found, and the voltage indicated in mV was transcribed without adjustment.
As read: 3 mV
